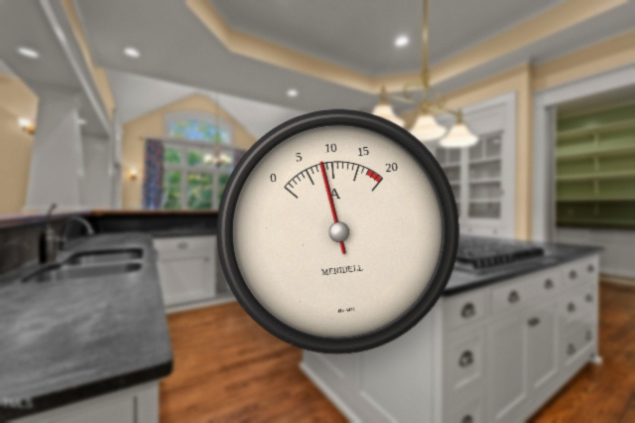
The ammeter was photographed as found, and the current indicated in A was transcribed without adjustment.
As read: 8 A
